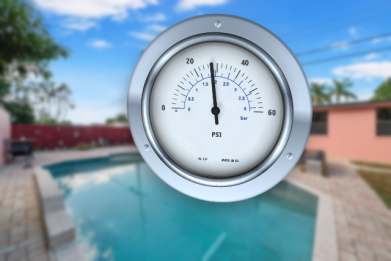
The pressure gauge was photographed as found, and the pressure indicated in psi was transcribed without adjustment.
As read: 28 psi
